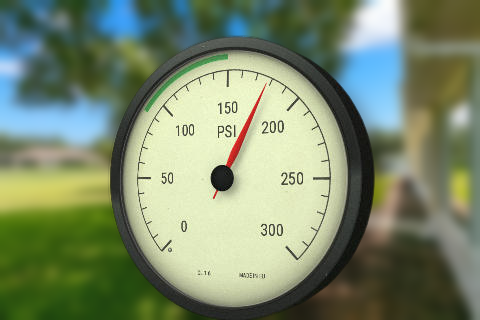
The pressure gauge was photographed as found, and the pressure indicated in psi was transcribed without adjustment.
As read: 180 psi
